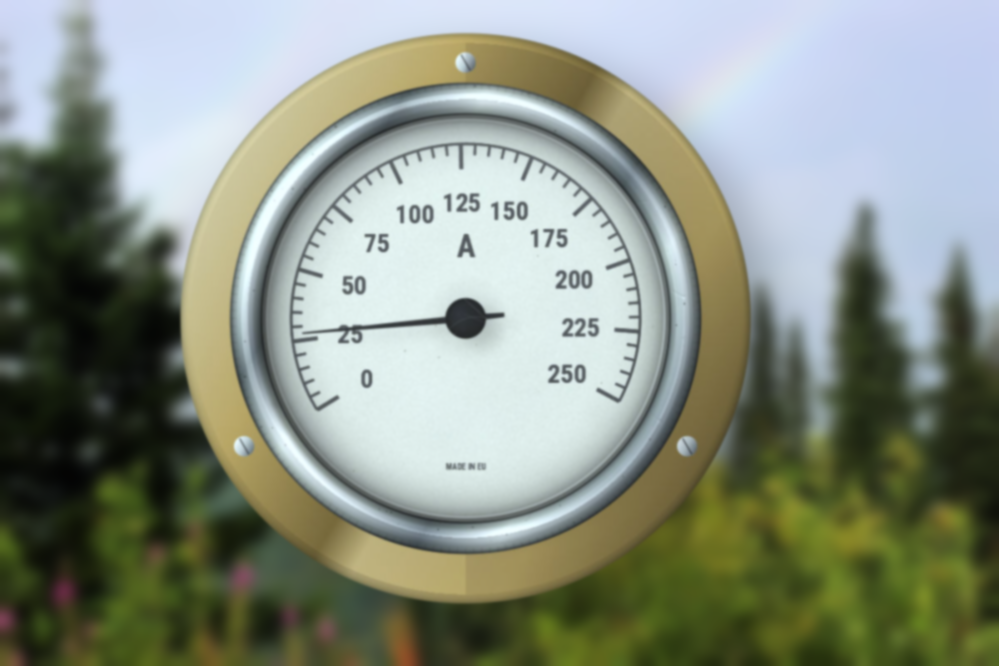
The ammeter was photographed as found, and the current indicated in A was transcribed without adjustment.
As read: 27.5 A
